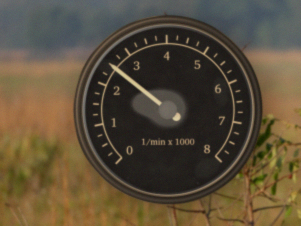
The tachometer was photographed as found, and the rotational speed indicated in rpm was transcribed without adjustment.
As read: 2500 rpm
